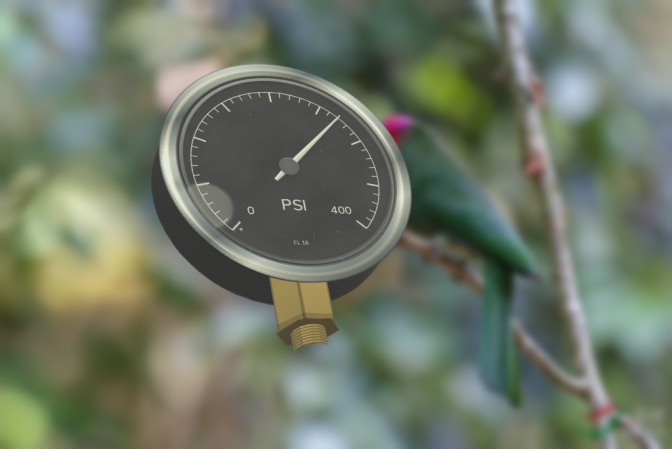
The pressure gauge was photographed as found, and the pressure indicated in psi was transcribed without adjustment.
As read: 270 psi
